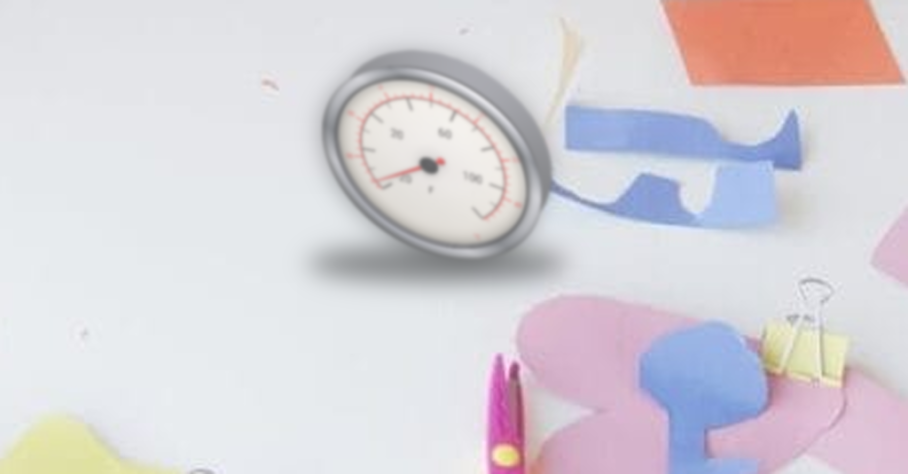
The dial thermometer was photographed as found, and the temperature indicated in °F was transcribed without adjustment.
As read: -15 °F
